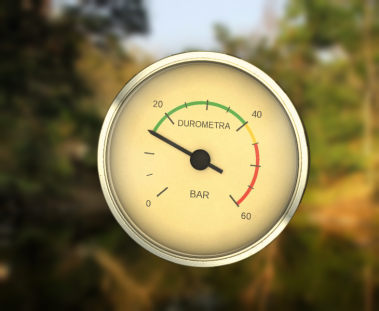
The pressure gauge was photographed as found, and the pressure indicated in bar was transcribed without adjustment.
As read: 15 bar
